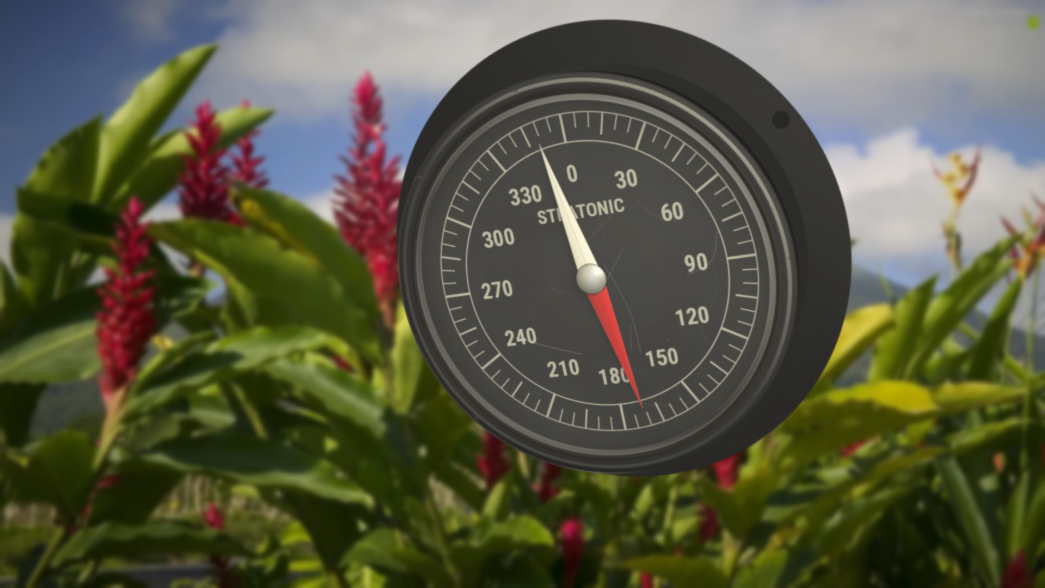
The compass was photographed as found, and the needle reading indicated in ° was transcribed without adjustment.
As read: 170 °
